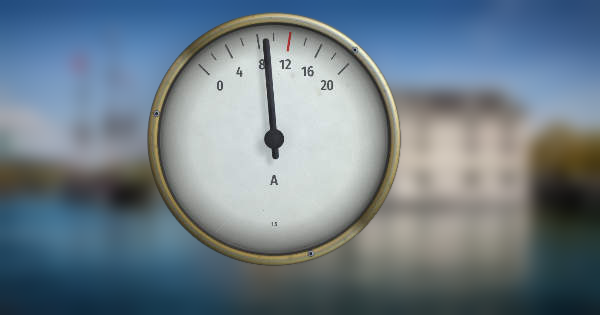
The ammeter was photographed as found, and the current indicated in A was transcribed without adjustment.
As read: 9 A
